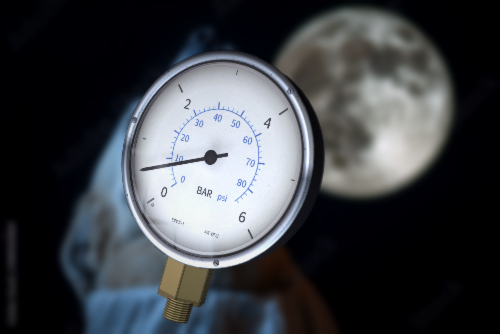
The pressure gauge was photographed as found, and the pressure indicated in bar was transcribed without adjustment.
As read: 0.5 bar
